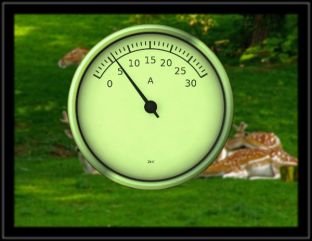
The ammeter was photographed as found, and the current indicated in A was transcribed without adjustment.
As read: 6 A
